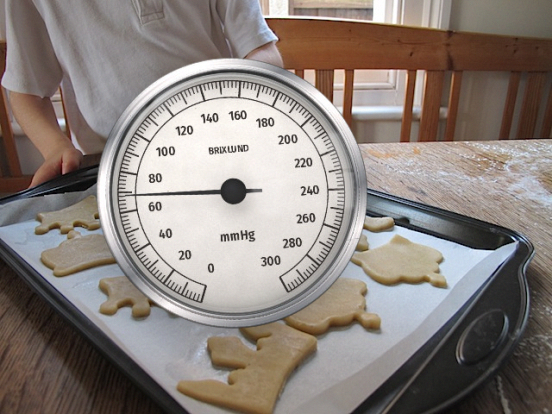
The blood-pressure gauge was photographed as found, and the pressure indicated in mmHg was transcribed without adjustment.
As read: 68 mmHg
